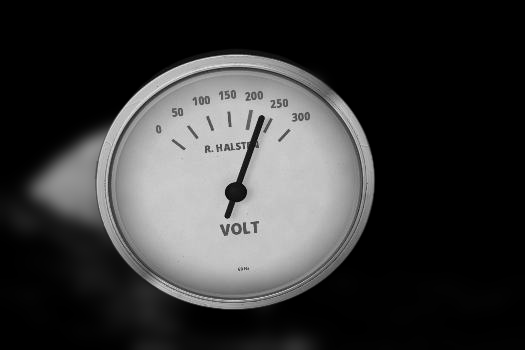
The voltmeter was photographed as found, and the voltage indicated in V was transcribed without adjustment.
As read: 225 V
